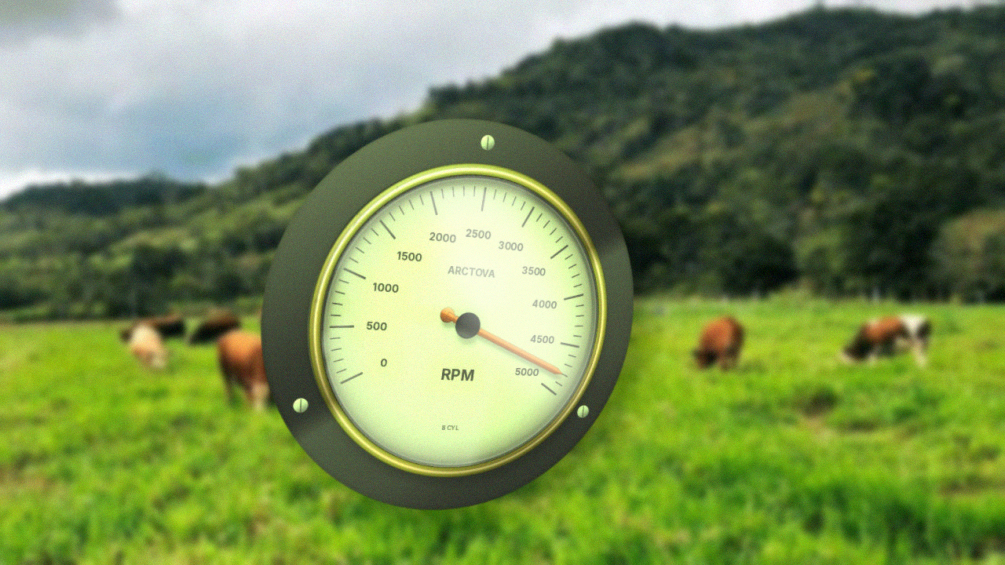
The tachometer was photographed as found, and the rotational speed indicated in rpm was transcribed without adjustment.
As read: 4800 rpm
